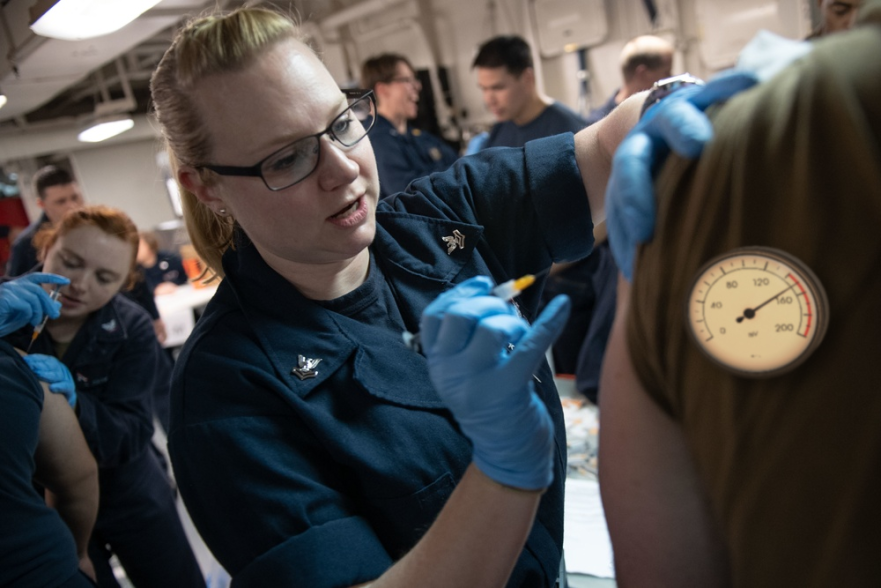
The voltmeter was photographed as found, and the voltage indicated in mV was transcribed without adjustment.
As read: 150 mV
